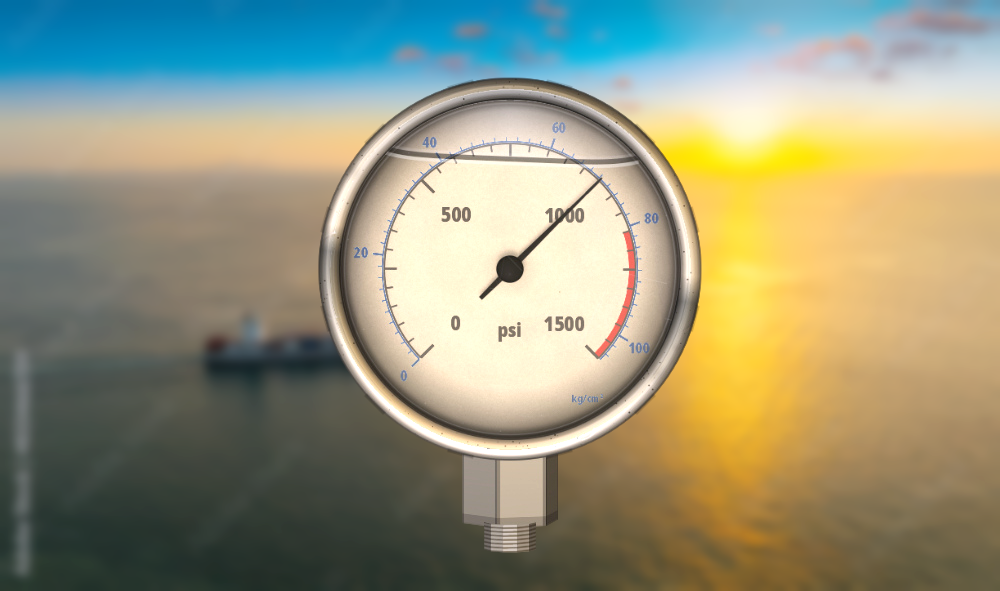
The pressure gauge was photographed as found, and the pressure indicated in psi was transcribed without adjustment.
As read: 1000 psi
